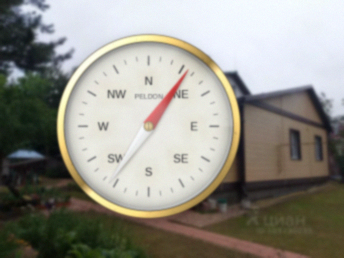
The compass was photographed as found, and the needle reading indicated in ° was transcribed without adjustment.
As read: 35 °
